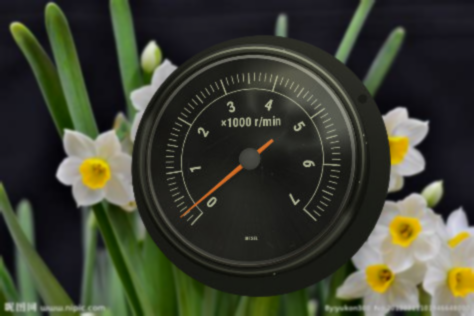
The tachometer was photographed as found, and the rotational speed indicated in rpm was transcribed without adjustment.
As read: 200 rpm
